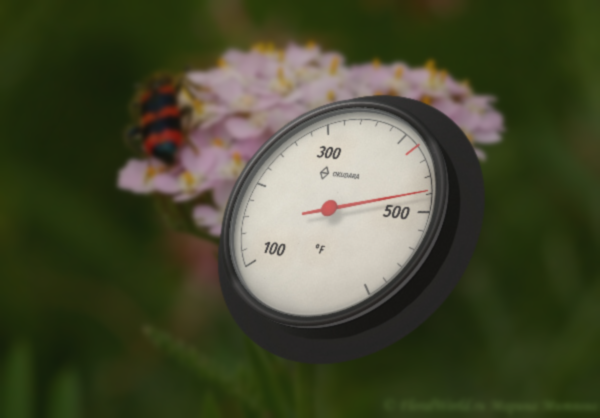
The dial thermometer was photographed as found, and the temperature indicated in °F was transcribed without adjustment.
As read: 480 °F
